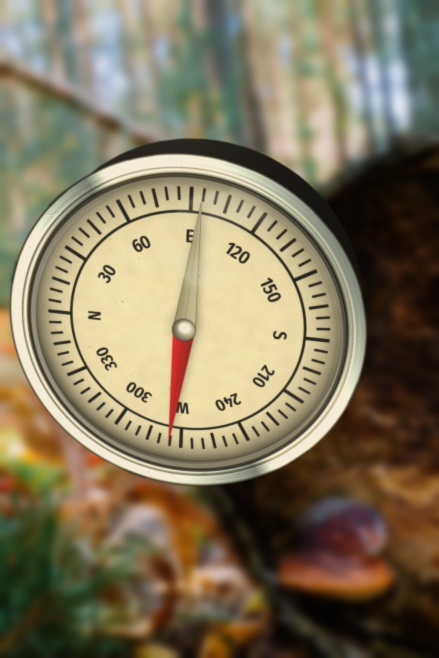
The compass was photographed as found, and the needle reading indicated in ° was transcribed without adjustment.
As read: 275 °
